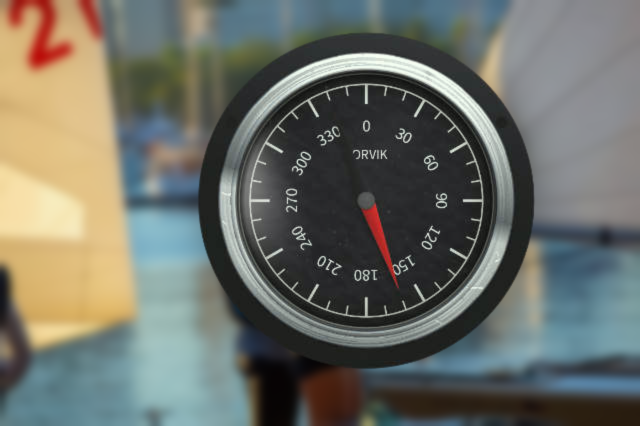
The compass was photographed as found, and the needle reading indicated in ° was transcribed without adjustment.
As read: 160 °
